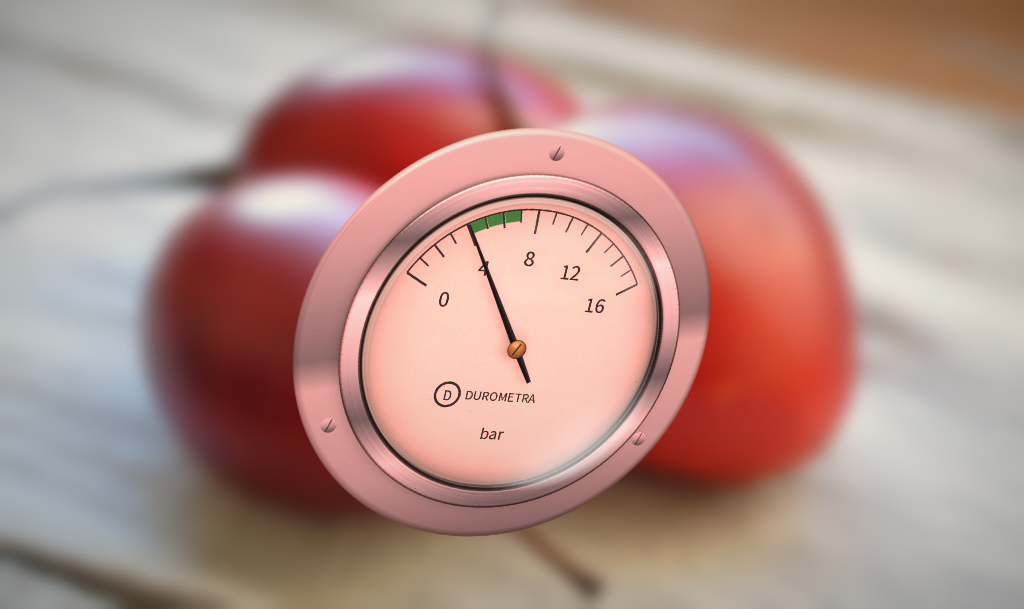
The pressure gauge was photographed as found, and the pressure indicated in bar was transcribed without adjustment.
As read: 4 bar
